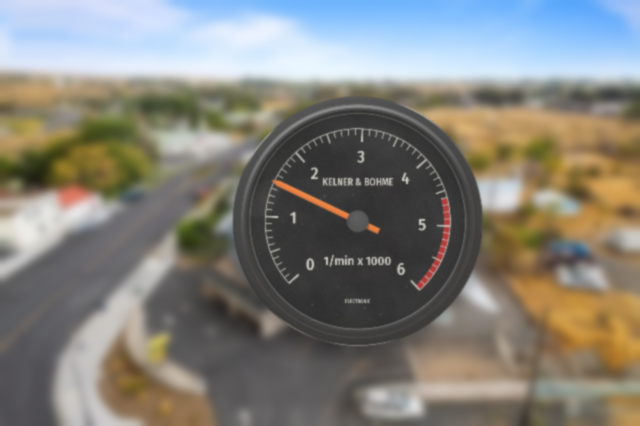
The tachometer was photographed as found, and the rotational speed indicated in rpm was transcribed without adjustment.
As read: 1500 rpm
